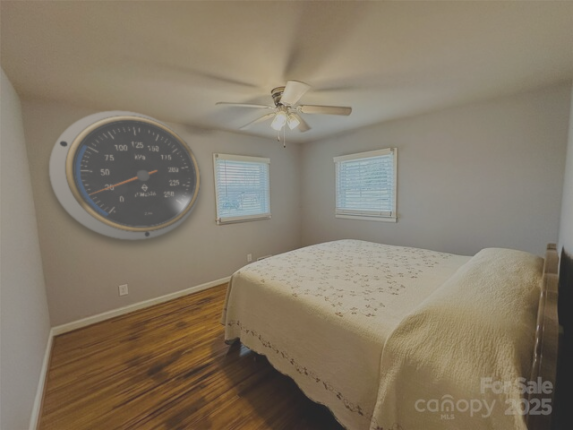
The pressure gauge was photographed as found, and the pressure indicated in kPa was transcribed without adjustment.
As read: 25 kPa
